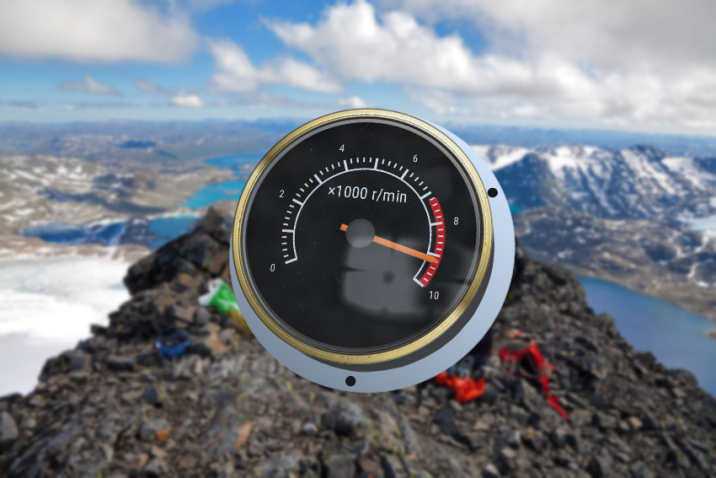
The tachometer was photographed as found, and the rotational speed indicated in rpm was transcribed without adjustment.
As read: 9200 rpm
